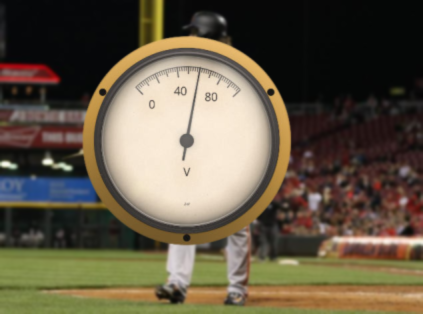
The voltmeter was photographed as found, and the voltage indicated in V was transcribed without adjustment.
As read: 60 V
